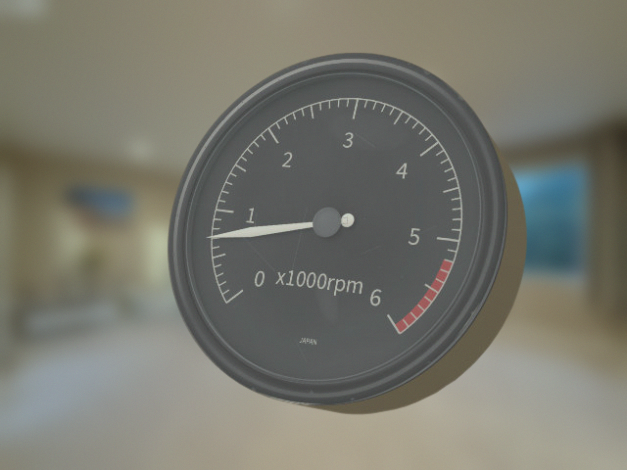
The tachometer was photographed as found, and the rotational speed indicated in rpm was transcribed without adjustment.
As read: 700 rpm
